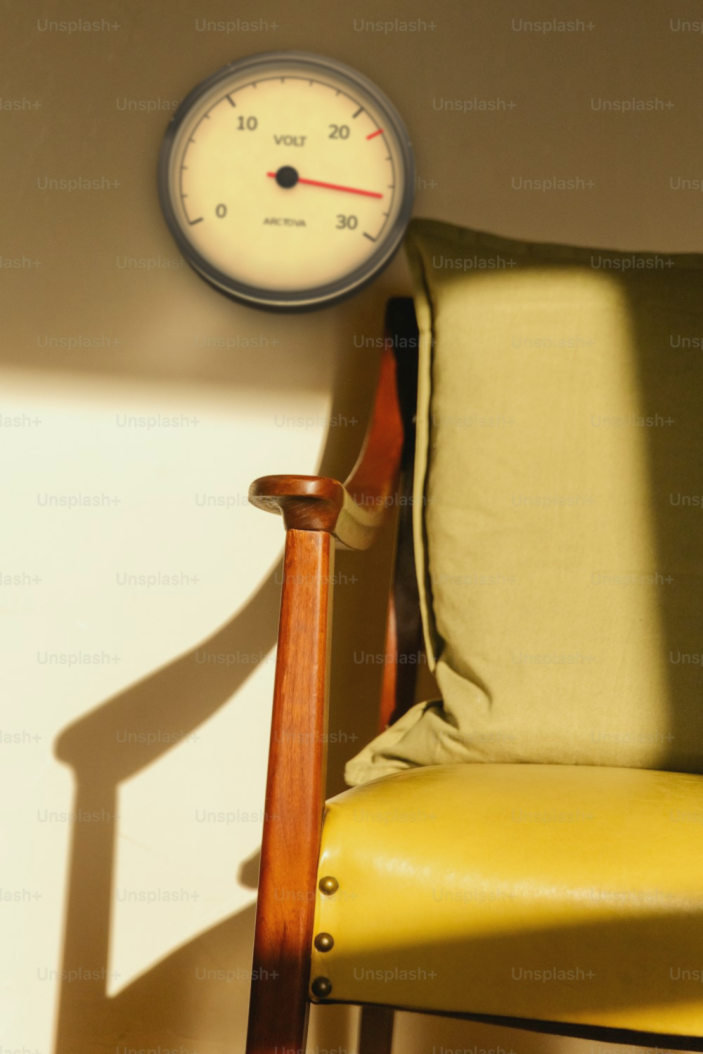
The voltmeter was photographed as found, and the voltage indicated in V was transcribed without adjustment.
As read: 27 V
